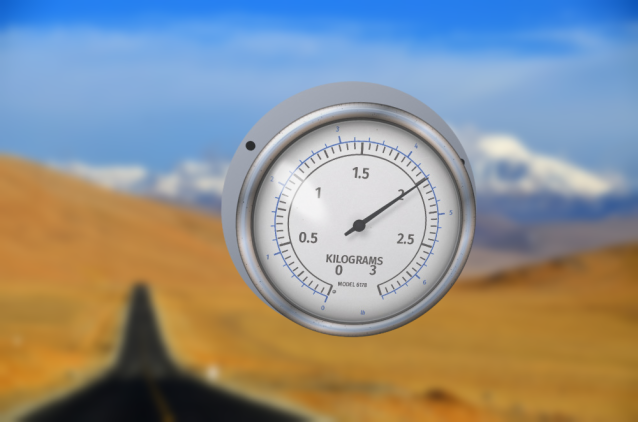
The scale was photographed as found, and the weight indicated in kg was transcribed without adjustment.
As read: 2 kg
